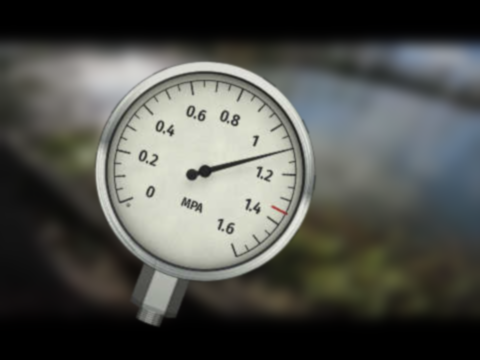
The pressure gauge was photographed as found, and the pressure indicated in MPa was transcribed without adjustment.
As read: 1.1 MPa
